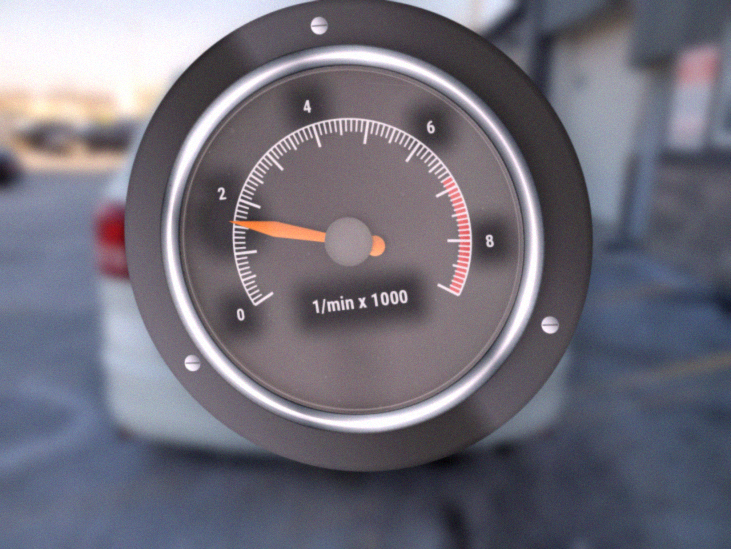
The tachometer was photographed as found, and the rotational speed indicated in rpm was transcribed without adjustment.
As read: 1600 rpm
